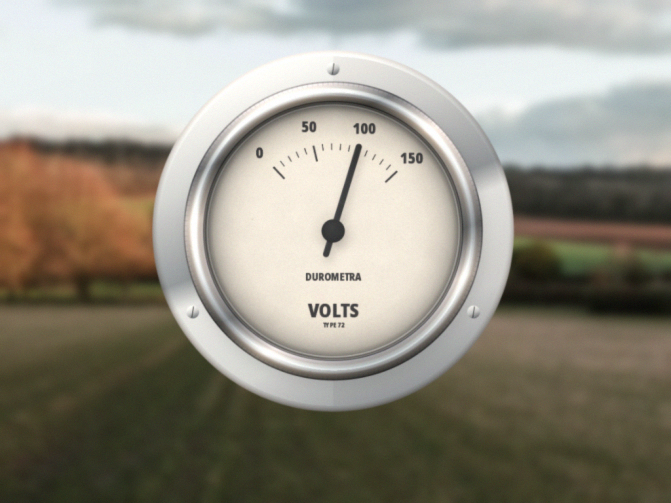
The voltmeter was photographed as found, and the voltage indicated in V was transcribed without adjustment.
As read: 100 V
